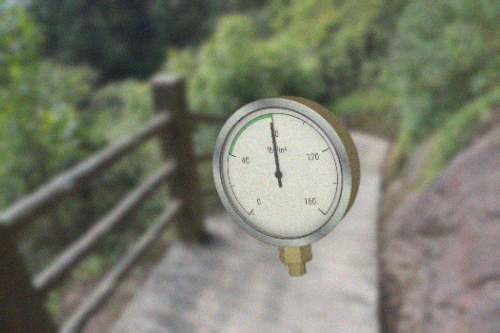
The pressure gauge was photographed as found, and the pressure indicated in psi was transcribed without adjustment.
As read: 80 psi
